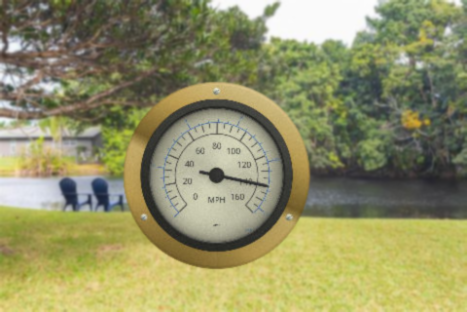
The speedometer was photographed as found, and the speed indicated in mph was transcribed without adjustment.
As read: 140 mph
